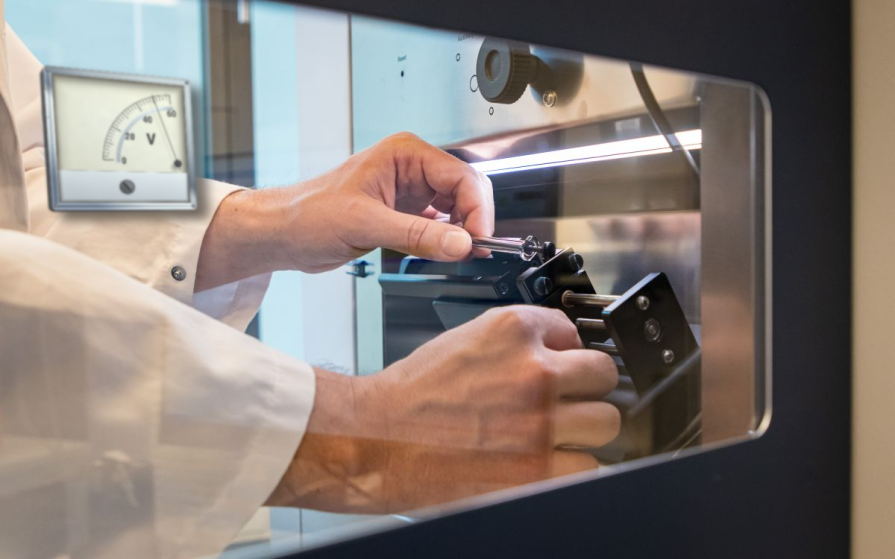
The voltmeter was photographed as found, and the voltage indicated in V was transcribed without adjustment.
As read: 50 V
